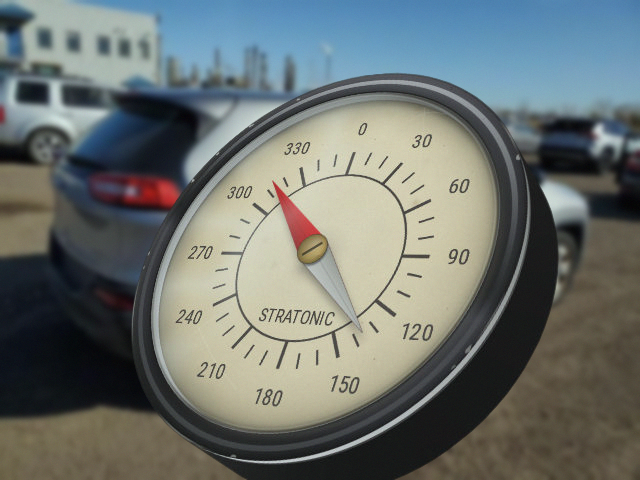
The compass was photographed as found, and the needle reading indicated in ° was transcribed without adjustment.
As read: 315 °
